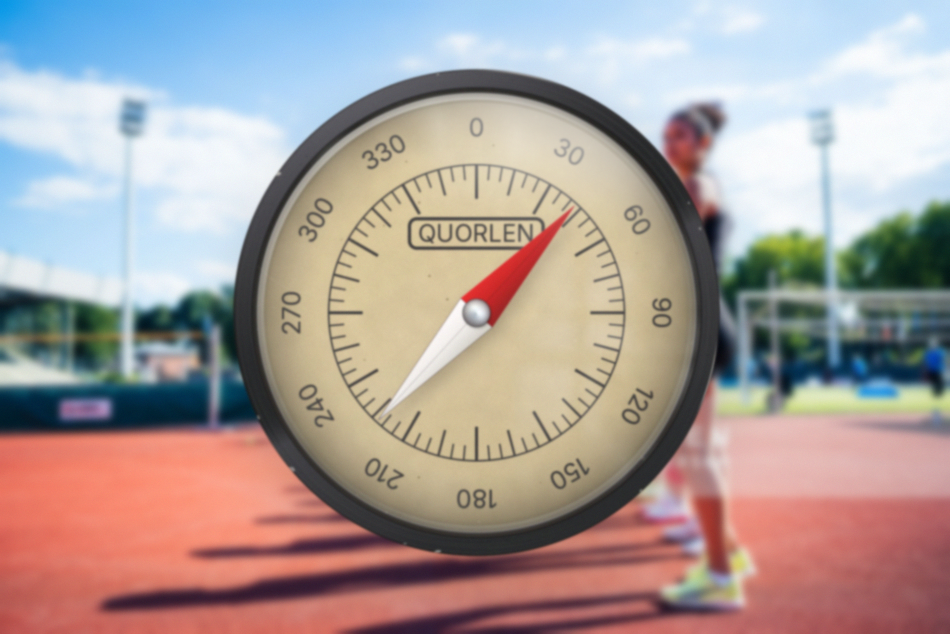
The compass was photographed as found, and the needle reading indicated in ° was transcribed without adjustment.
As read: 42.5 °
